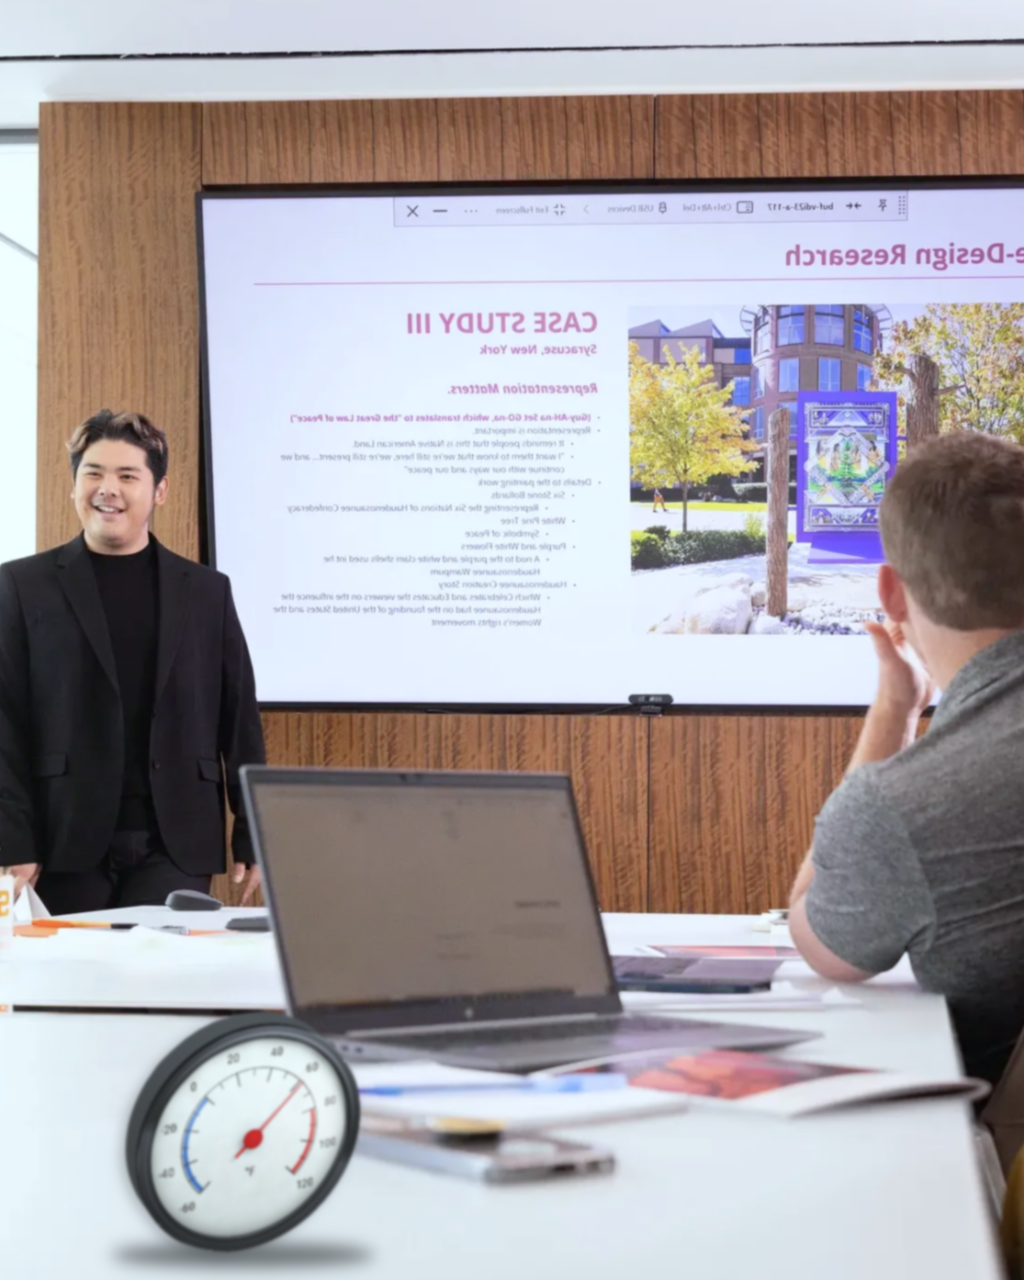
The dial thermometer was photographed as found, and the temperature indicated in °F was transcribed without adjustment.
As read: 60 °F
